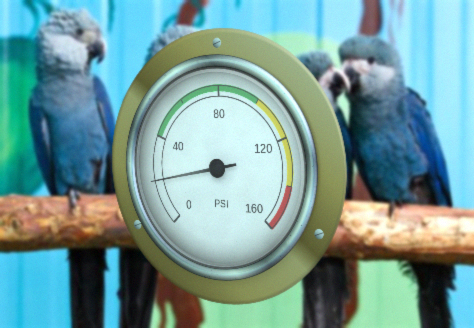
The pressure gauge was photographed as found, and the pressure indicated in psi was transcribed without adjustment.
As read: 20 psi
